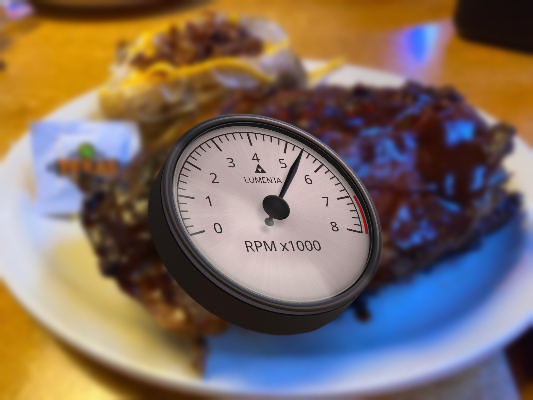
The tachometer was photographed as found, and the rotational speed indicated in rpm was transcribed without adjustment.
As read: 5400 rpm
